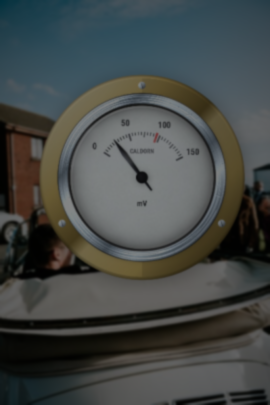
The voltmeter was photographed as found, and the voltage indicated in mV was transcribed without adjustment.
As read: 25 mV
